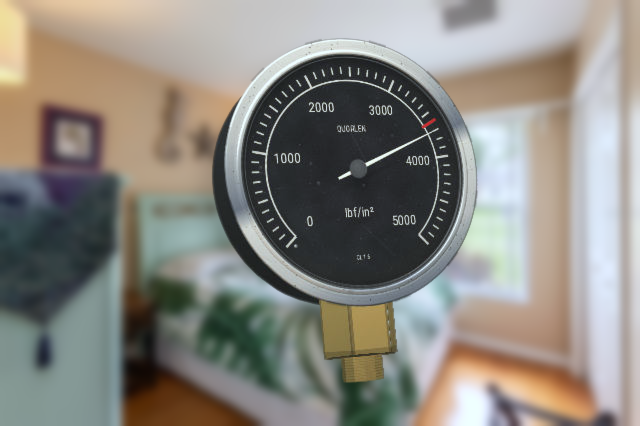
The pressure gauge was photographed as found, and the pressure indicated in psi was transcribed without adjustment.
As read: 3700 psi
